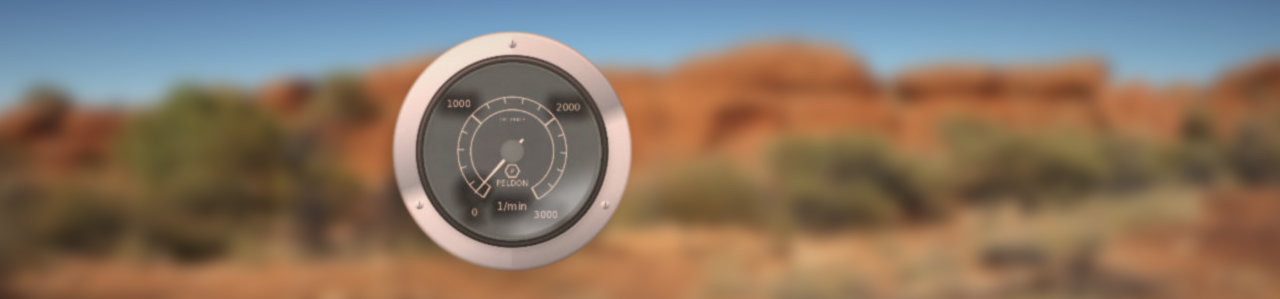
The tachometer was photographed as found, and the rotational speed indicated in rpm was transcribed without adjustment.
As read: 100 rpm
